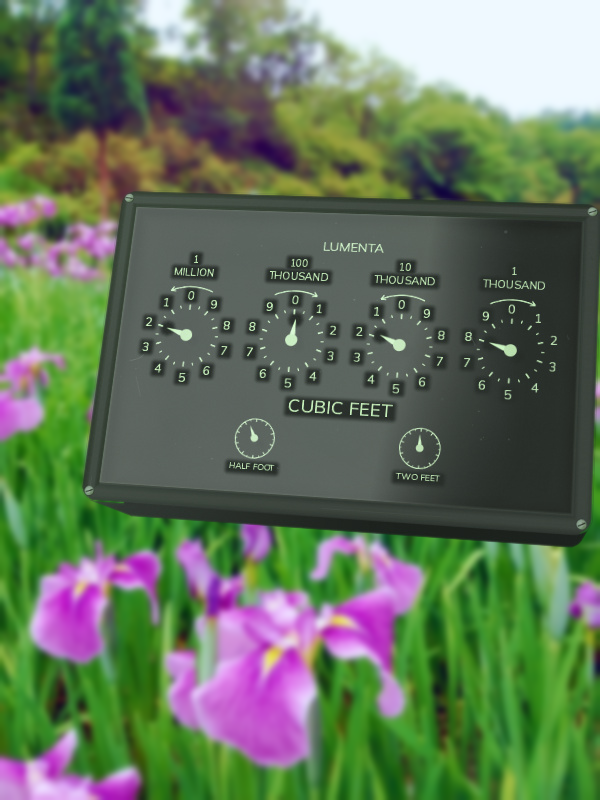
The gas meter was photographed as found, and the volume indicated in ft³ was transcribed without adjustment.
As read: 201800 ft³
